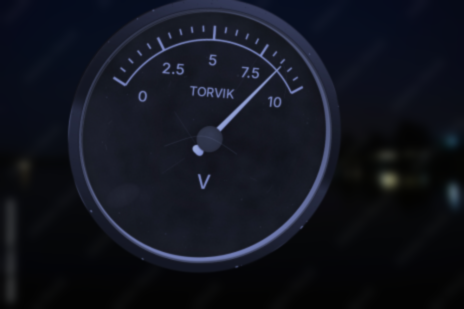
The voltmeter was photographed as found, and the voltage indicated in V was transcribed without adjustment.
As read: 8.5 V
